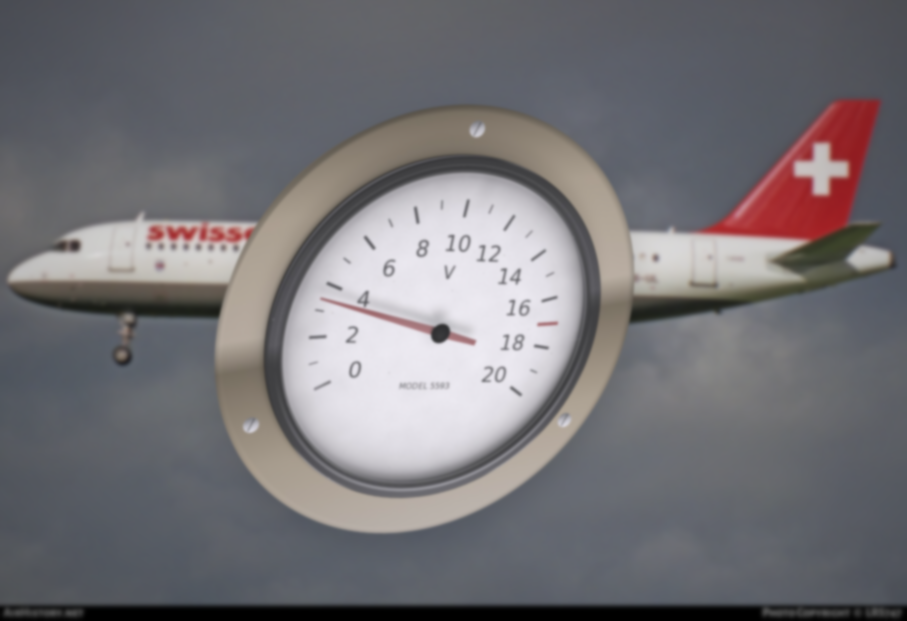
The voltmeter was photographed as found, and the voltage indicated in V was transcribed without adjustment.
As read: 3.5 V
